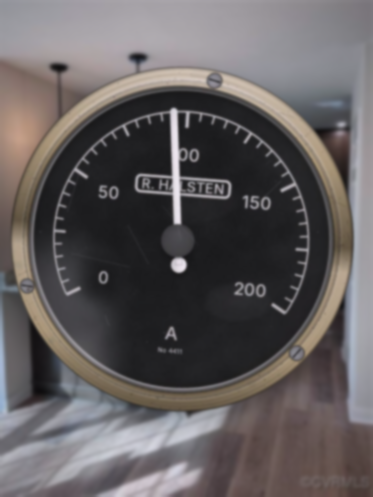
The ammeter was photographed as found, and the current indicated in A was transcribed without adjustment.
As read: 95 A
